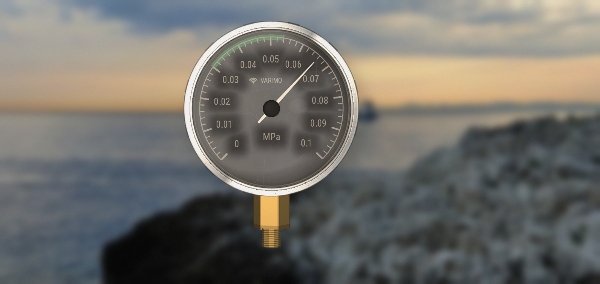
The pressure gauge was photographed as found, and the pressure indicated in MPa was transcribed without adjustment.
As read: 0.066 MPa
